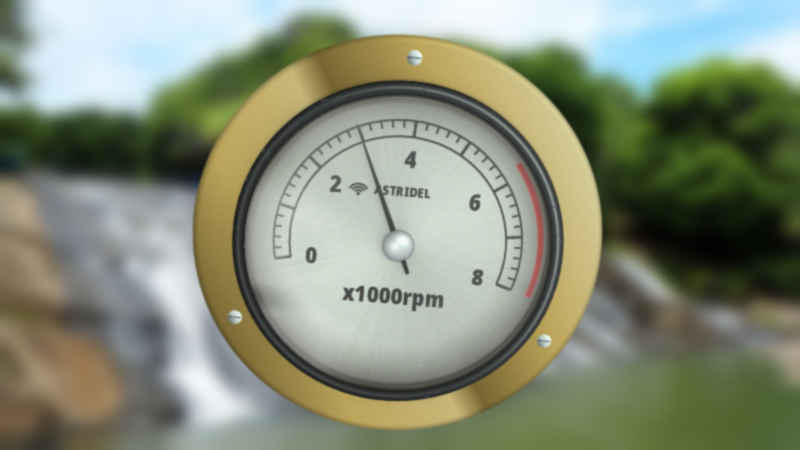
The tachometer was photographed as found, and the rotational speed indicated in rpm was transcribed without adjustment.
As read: 3000 rpm
